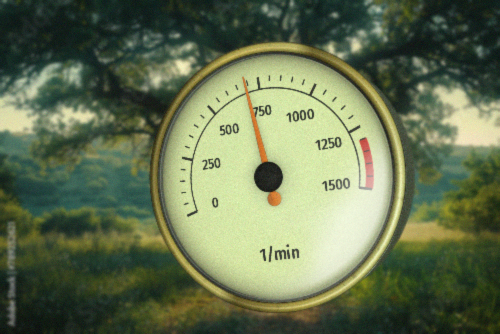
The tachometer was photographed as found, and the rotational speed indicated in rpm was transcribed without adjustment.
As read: 700 rpm
